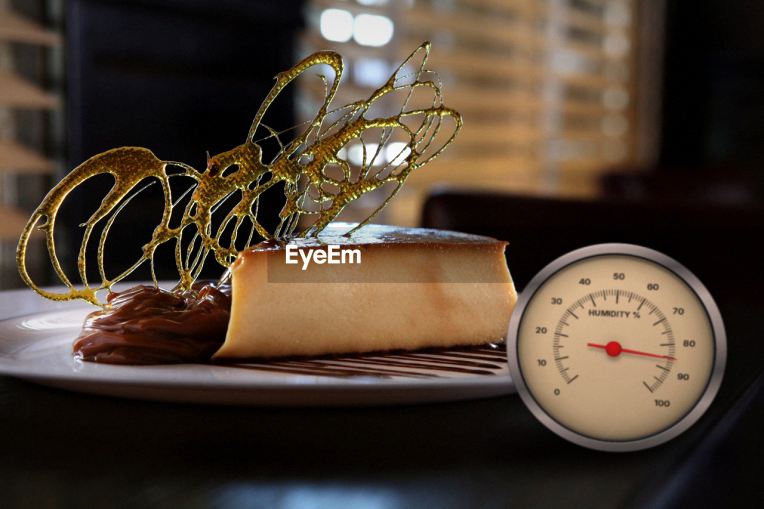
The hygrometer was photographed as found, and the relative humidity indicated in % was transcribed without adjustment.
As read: 85 %
